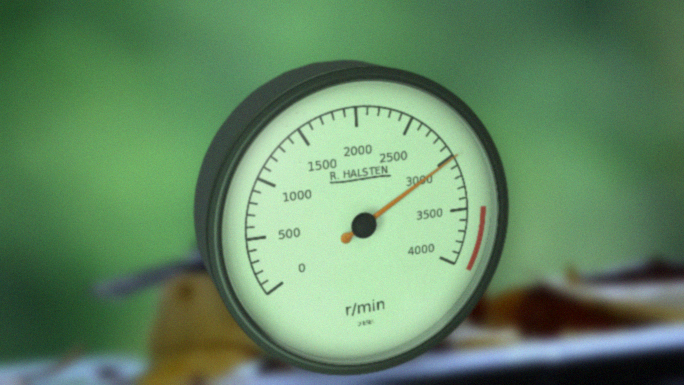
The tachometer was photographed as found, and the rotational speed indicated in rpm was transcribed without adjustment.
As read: 3000 rpm
